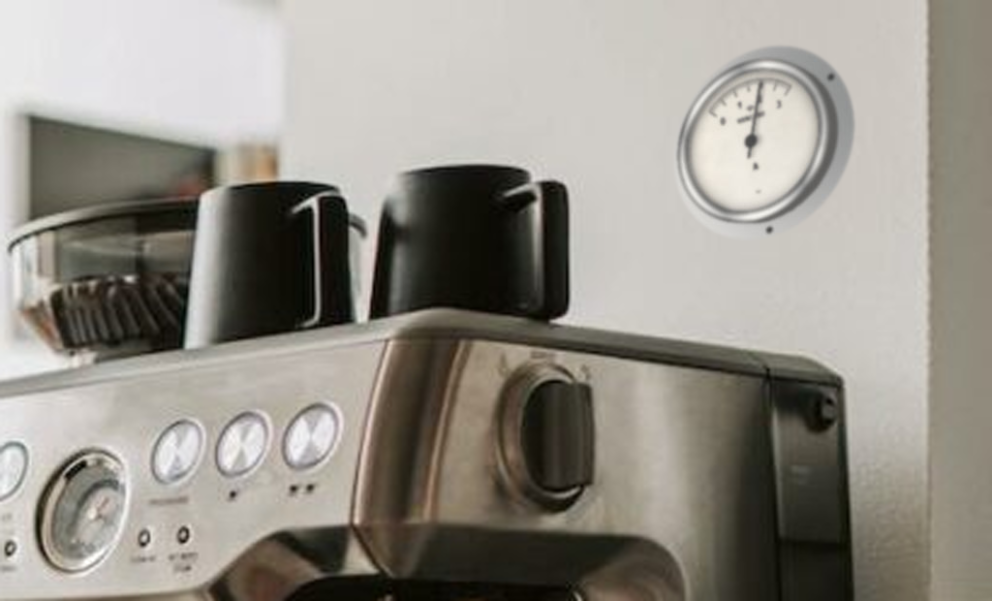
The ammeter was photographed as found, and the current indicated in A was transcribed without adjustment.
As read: 2 A
